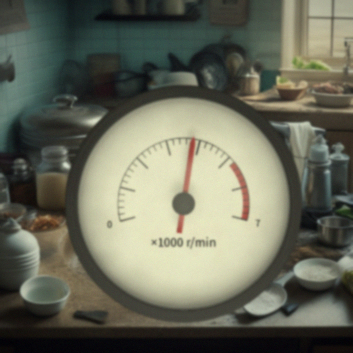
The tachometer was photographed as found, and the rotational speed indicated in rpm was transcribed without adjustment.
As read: 3800 rpm
